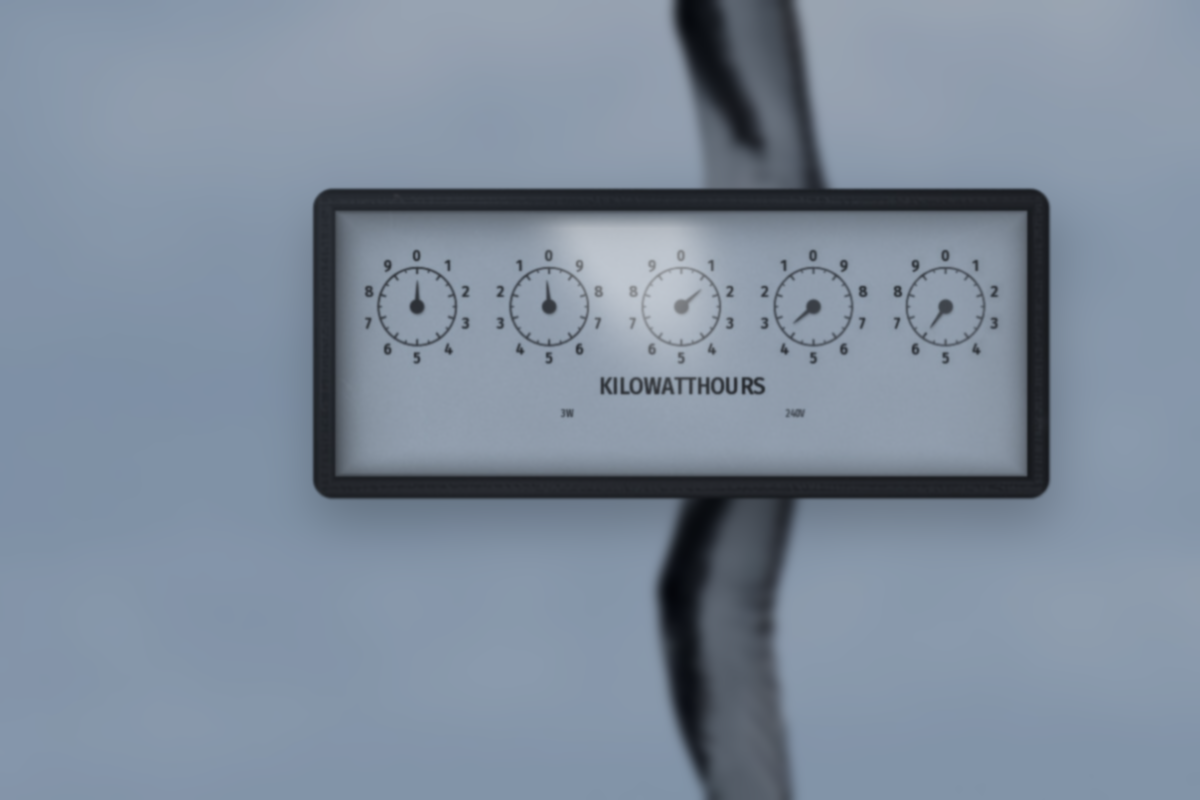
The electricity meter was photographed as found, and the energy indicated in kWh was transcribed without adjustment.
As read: 136 kWh
